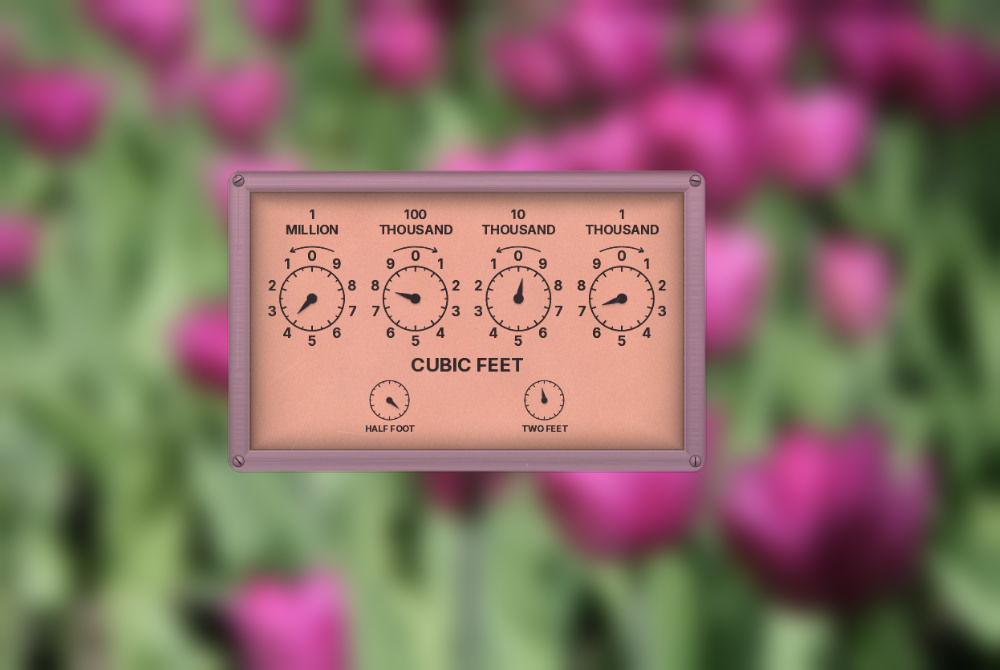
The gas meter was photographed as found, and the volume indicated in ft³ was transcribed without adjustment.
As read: 379700 ft³
